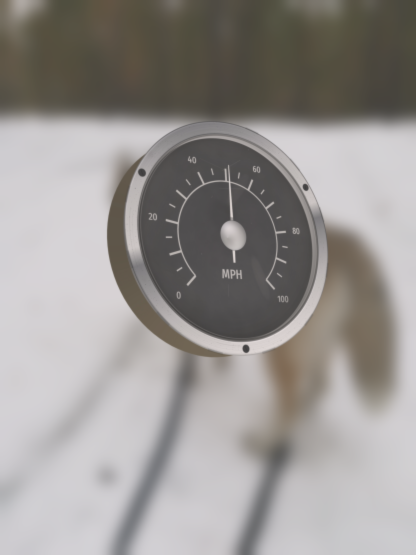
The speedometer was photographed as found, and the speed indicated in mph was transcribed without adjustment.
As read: 50 mph
